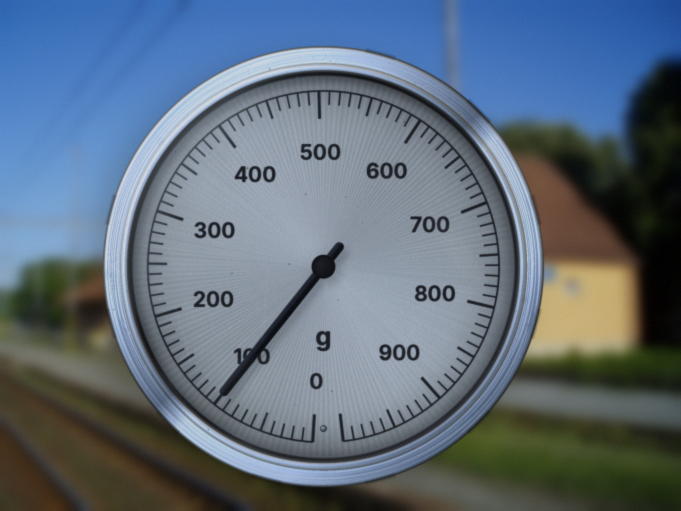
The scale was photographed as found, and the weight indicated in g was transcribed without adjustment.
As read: 100 g
